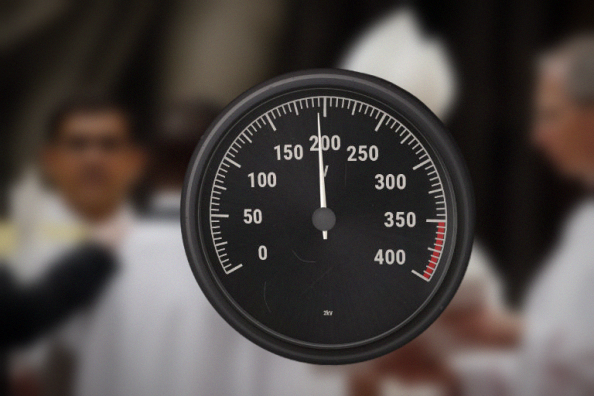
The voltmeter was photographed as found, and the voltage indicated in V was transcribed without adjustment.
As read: 195 V
